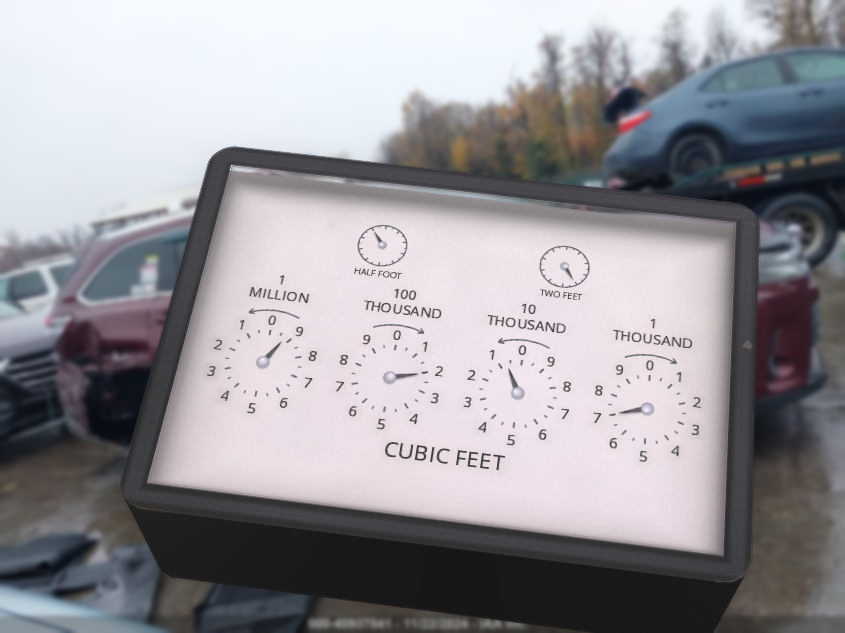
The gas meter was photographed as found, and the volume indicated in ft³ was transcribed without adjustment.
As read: 920700 ft³
